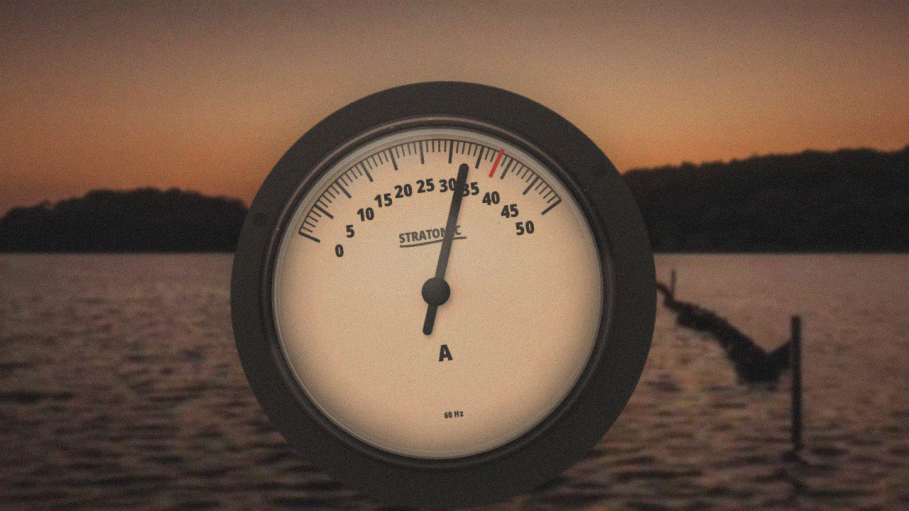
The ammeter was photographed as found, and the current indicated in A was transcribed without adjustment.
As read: 33 A
